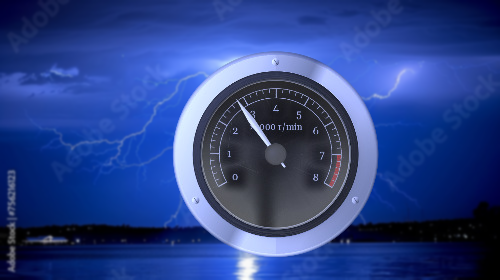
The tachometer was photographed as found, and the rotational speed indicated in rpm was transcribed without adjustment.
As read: 2800 rpm
